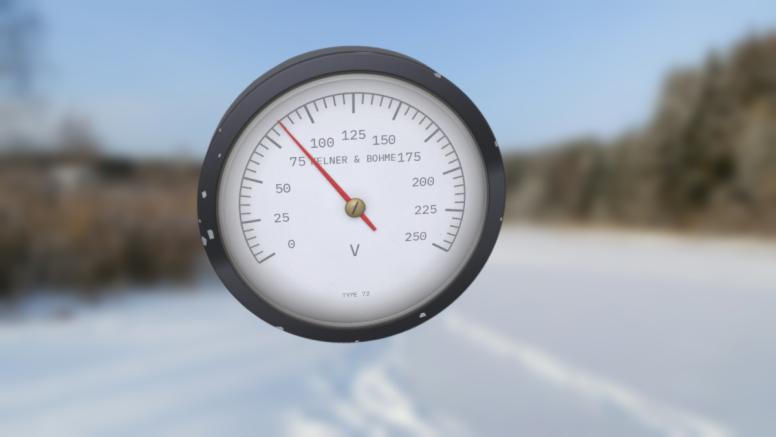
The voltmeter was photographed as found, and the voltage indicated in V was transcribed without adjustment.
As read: 85 V
